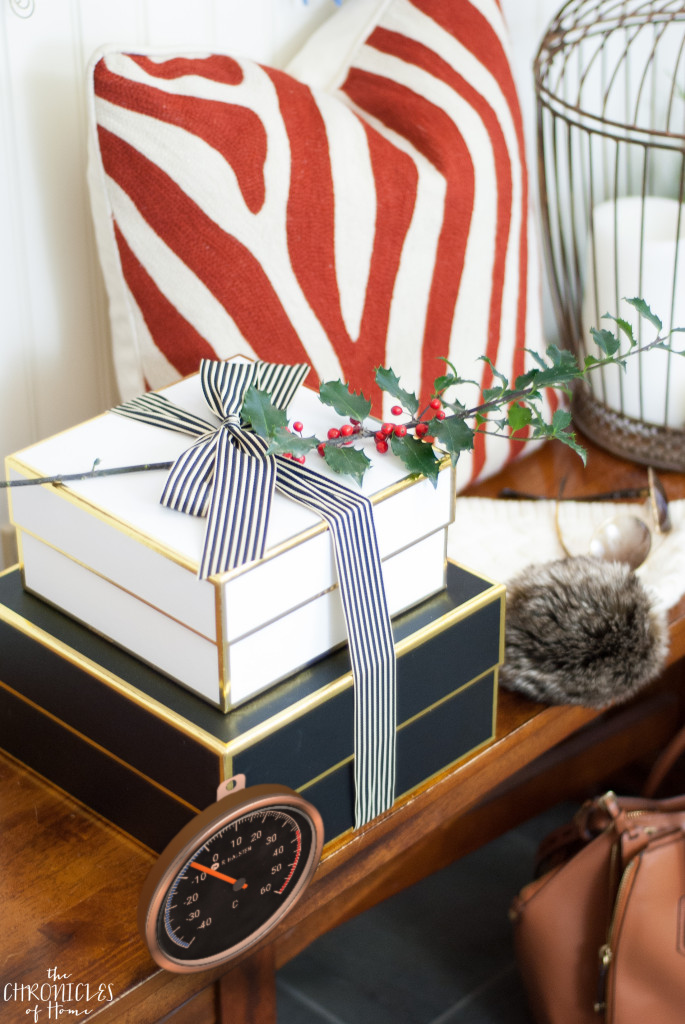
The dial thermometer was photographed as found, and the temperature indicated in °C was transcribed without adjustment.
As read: -5 °C
